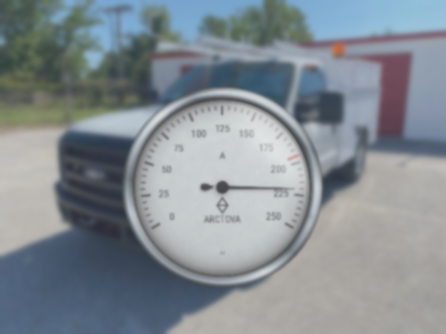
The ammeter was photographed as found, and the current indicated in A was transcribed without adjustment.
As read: 220 A
